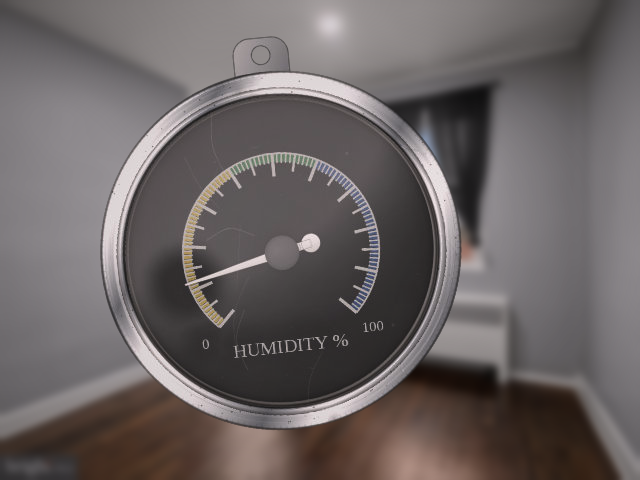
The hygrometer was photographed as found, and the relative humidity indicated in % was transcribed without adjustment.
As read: 12 %
